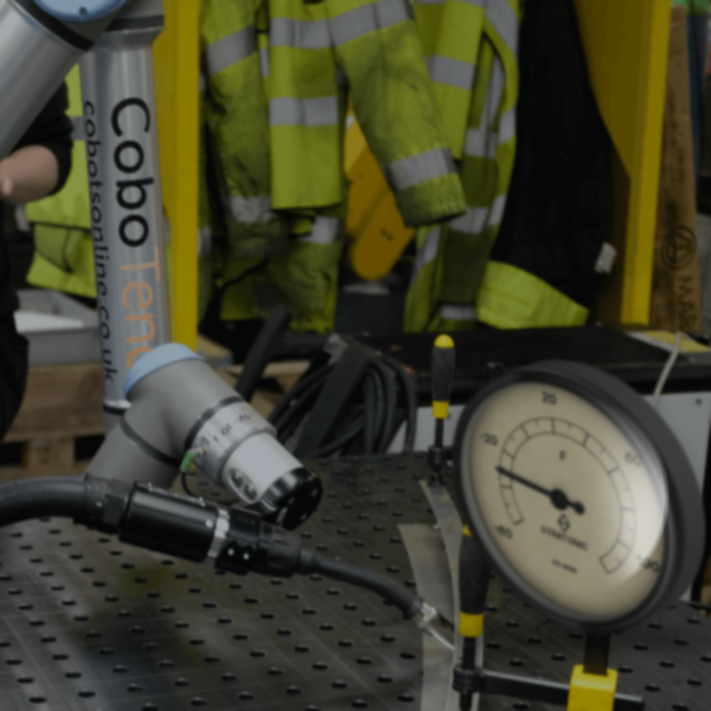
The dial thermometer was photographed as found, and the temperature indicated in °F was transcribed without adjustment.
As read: -30 °F
